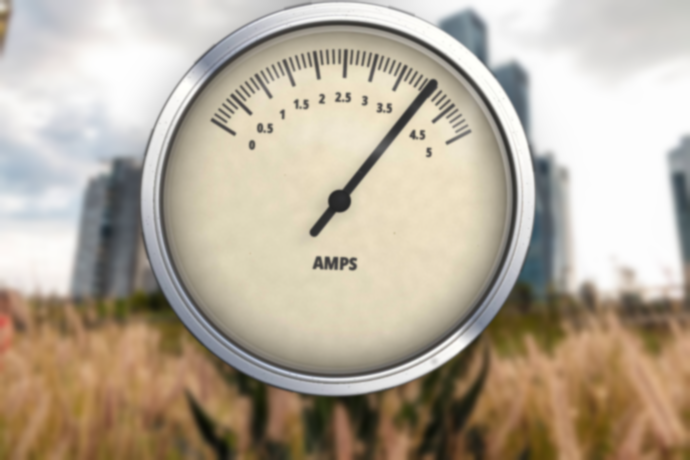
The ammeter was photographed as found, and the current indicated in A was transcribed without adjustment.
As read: 4 A
